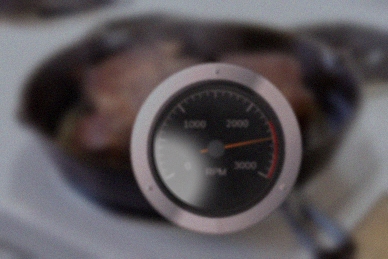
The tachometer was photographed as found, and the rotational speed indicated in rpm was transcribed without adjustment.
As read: 2500 rpm
